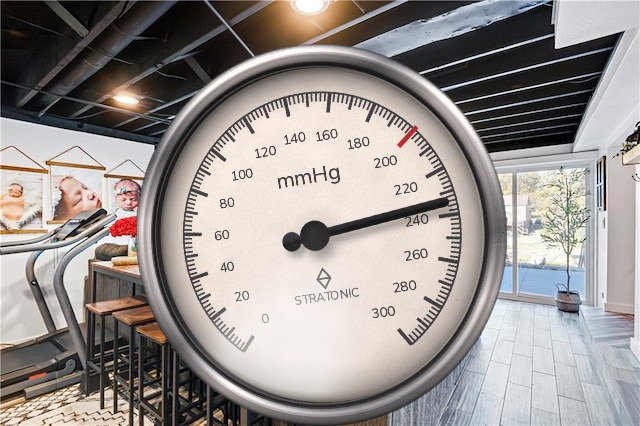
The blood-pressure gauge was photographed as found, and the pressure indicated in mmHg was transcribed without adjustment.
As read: 234 mmHg
